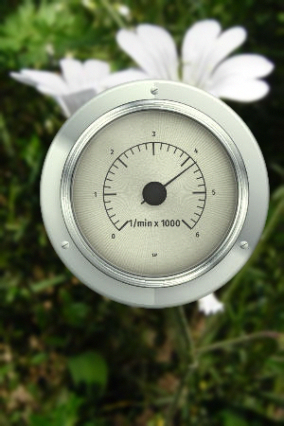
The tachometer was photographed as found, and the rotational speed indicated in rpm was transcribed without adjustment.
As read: 4200 rpm
